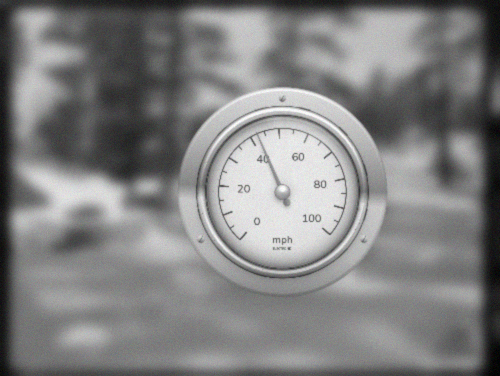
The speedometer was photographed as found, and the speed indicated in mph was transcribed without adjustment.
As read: 42.5 mph
